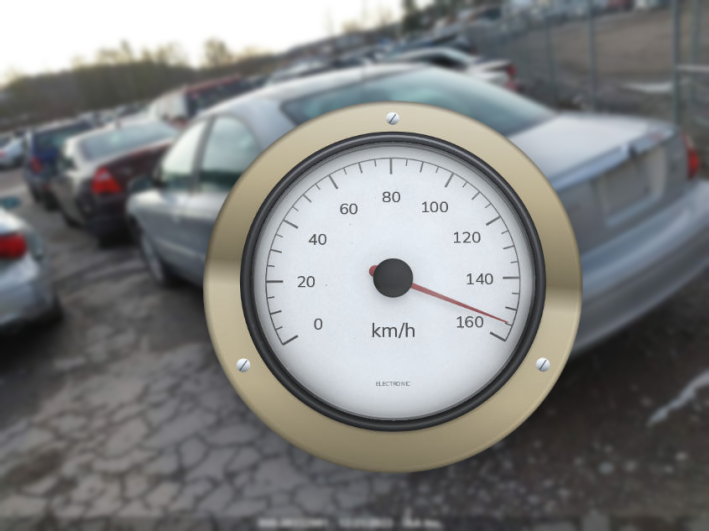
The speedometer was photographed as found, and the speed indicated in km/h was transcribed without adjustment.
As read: 155 km/h
